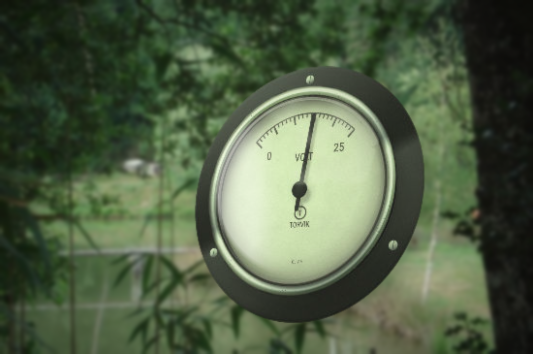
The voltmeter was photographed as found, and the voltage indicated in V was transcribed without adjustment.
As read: 15 V
